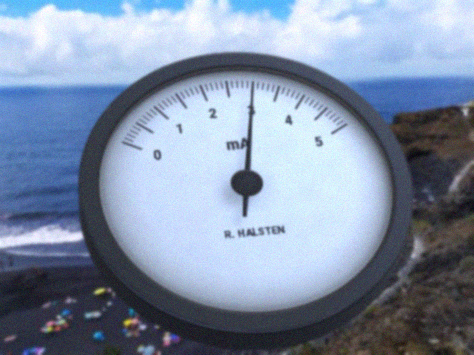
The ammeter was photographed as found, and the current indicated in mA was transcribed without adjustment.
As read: 3 mA
